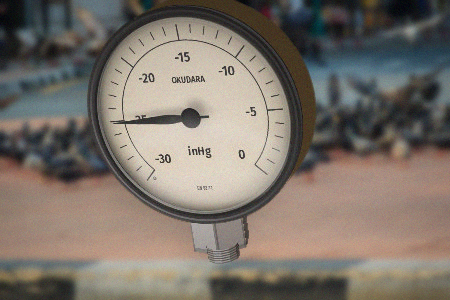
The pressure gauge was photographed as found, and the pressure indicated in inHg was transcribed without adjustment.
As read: -25 inHg
